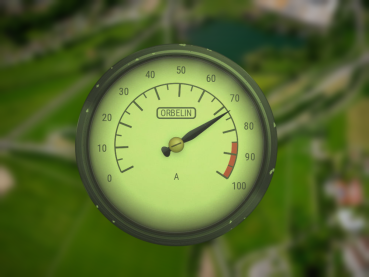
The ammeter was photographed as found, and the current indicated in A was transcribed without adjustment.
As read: 72.5 A
